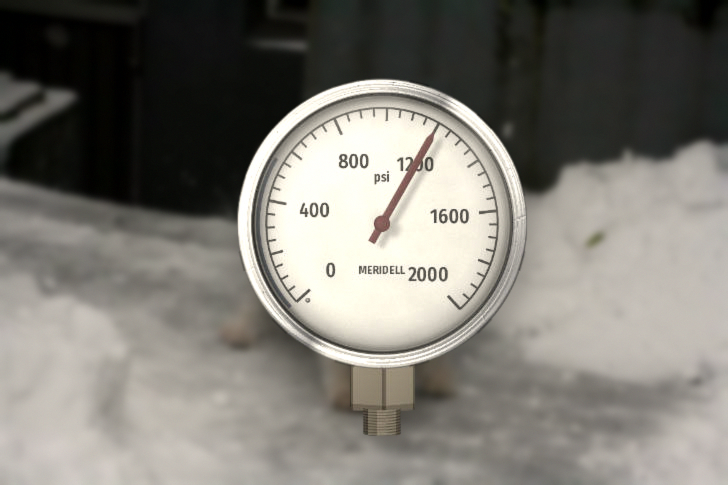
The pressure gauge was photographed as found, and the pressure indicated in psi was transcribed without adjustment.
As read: 1200 psi
